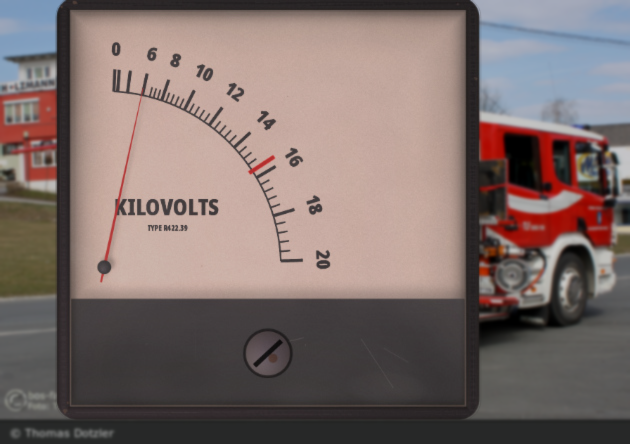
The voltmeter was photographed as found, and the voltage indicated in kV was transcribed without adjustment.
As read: 6 kV
